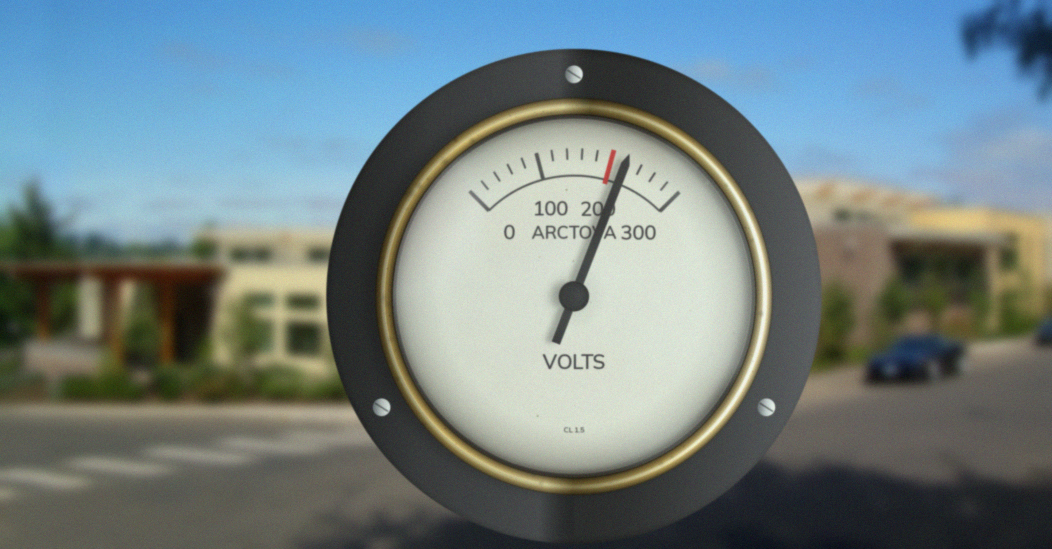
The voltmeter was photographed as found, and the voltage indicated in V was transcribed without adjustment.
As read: 220 V
